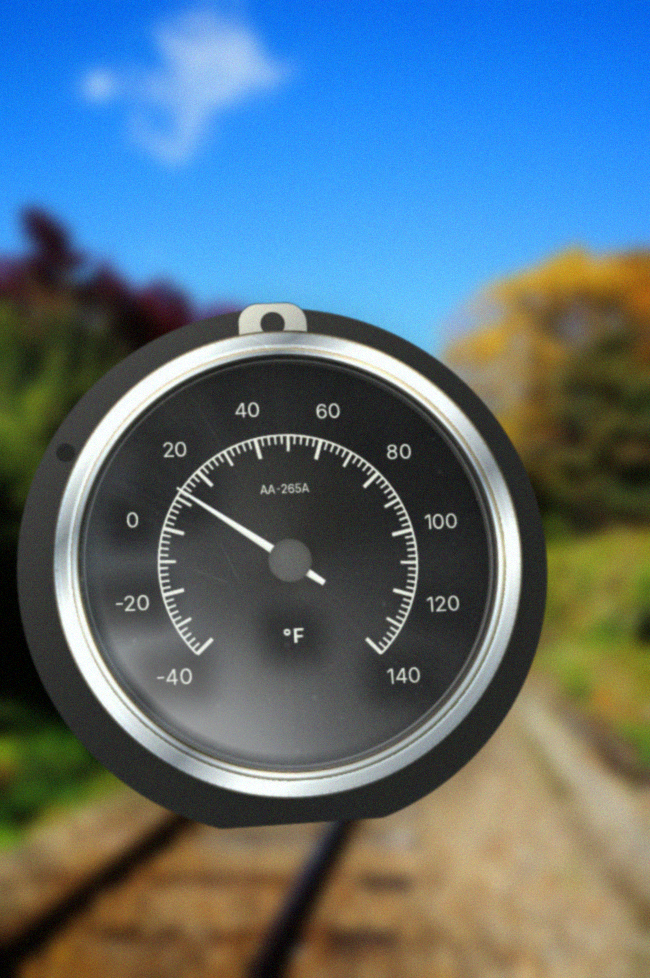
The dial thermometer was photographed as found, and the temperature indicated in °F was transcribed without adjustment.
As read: 12 °F
